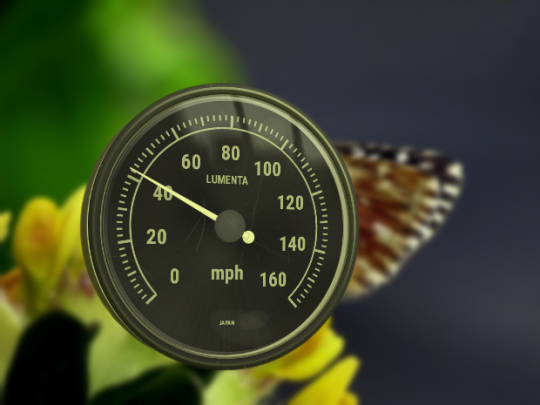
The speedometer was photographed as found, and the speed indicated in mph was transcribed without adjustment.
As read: 42 mph
